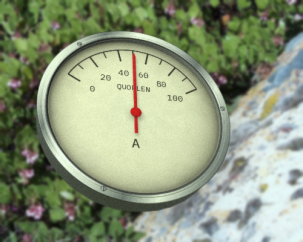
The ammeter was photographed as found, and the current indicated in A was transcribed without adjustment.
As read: 50 A
